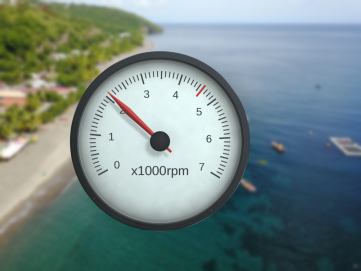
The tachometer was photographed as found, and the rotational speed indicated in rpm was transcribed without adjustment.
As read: 2100 rpm
